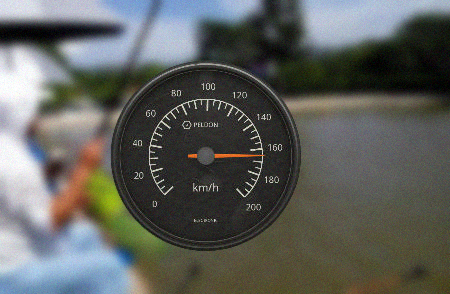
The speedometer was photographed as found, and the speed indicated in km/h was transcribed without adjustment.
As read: 165 km/h
